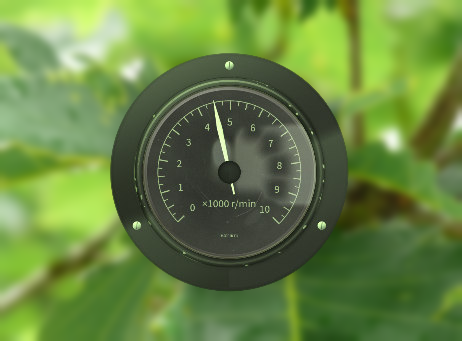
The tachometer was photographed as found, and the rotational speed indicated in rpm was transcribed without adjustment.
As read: 4500 rpm
